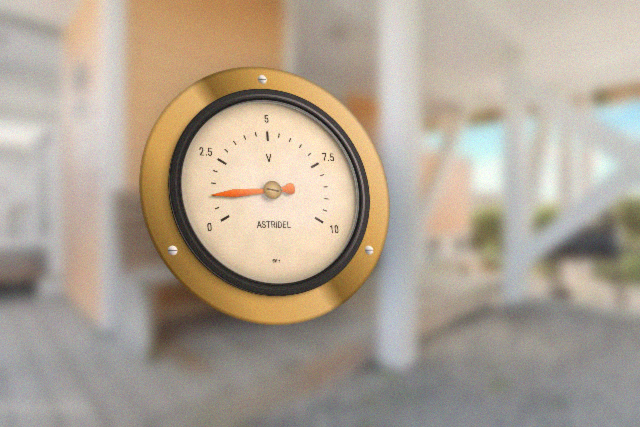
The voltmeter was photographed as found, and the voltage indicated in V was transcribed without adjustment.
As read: 1 V
